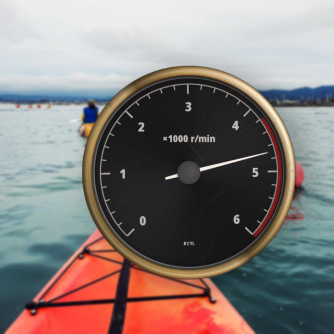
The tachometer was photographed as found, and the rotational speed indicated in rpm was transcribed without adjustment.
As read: 4700 rpm
